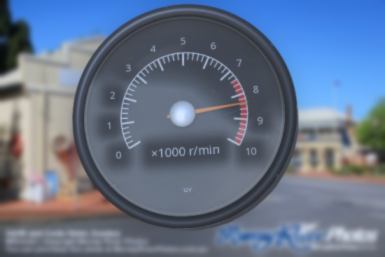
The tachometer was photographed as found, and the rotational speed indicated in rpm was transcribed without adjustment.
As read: 8400 rpm
